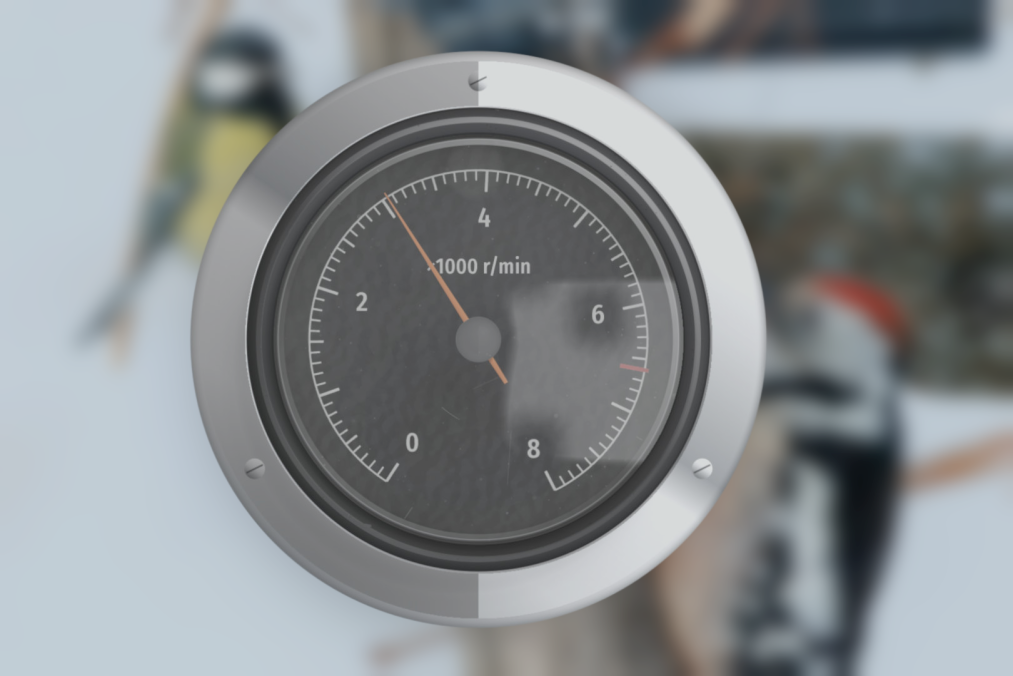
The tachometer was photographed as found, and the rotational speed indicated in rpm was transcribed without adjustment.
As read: 3050 rpm
